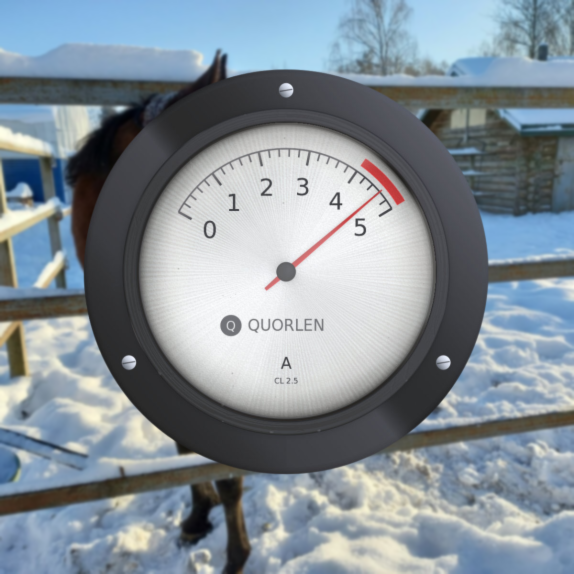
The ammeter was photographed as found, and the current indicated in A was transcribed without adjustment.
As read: 4.6 A
